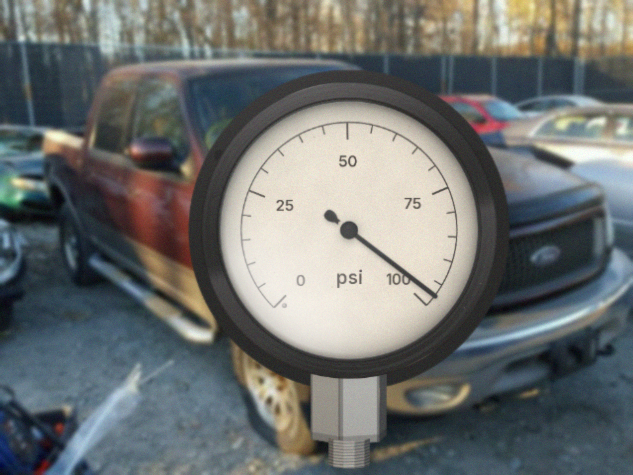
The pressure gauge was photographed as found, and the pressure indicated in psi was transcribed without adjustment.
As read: 97.5 psi
